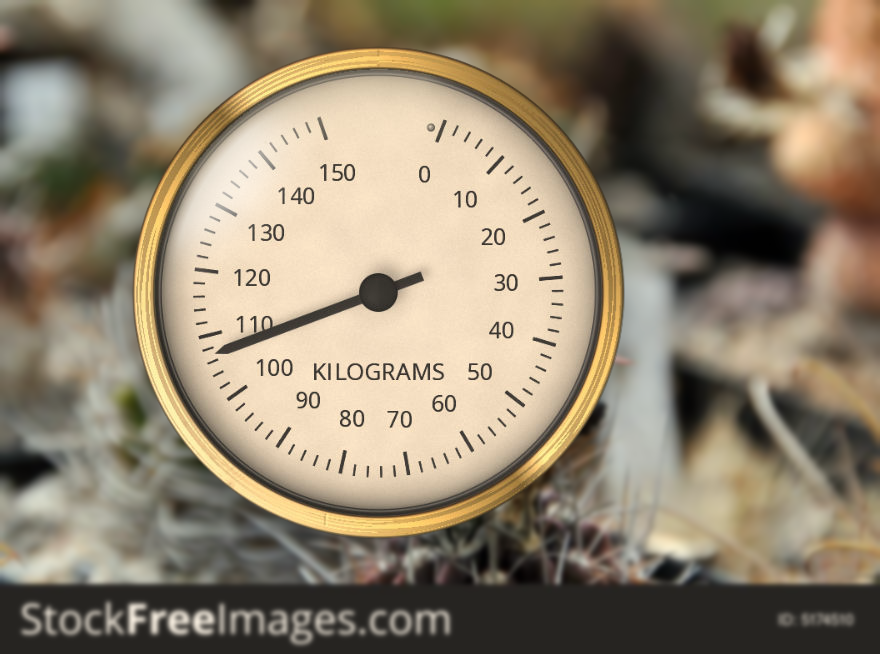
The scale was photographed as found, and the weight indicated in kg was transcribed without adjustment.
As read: 107 kg
